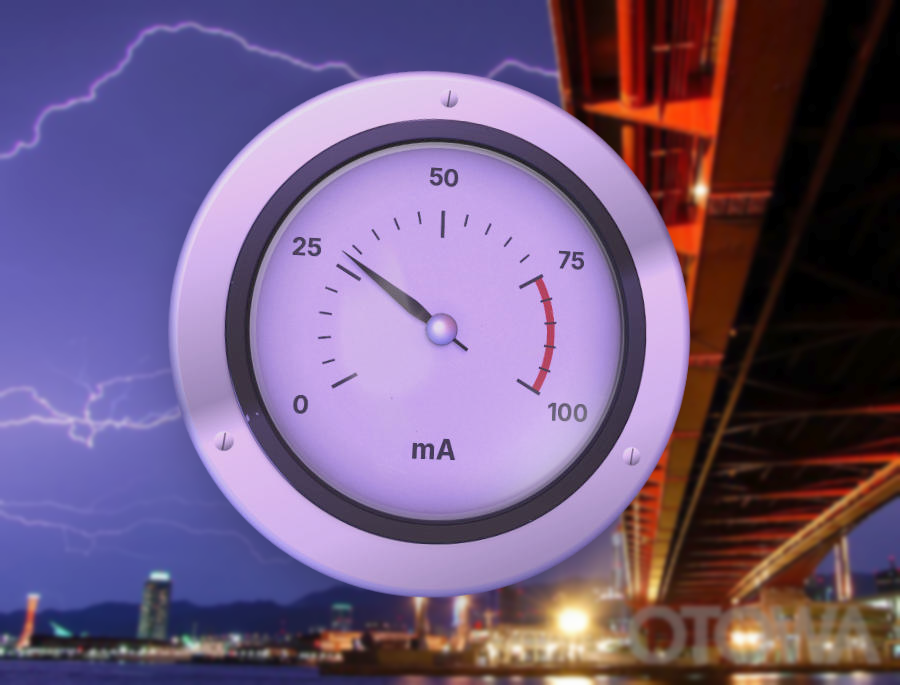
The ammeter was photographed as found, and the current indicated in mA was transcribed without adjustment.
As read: 27.5 mA
